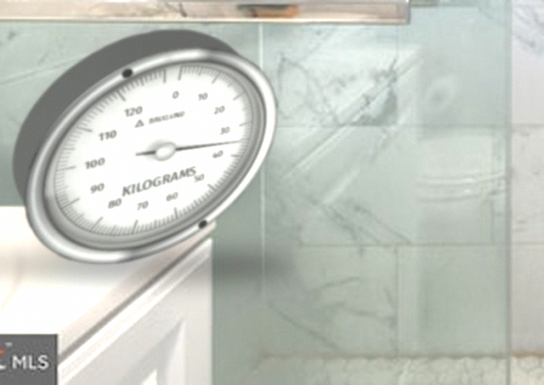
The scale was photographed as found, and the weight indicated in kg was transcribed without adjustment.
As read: 35 kg
